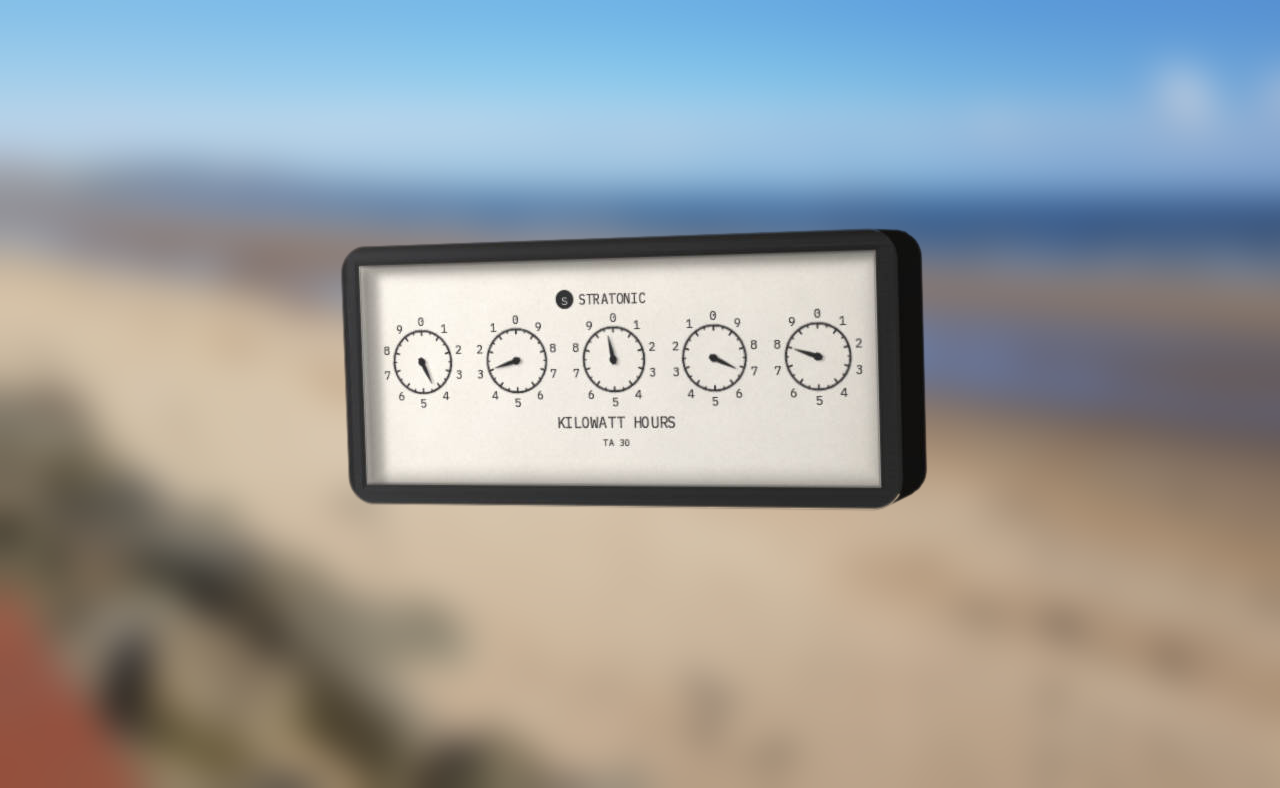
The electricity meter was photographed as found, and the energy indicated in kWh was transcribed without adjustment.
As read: 42968 kWh
